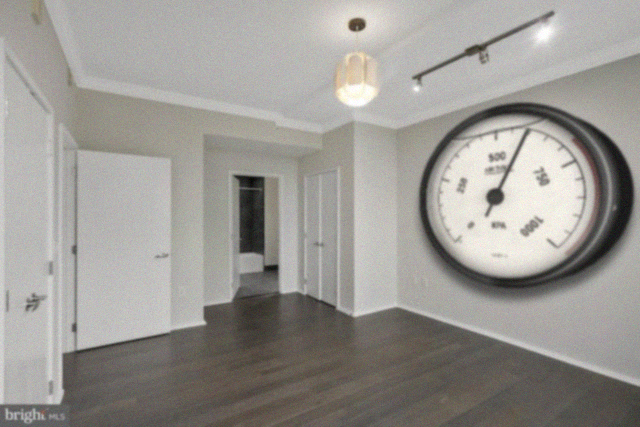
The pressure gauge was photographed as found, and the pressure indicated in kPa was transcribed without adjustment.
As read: 600 kPa
